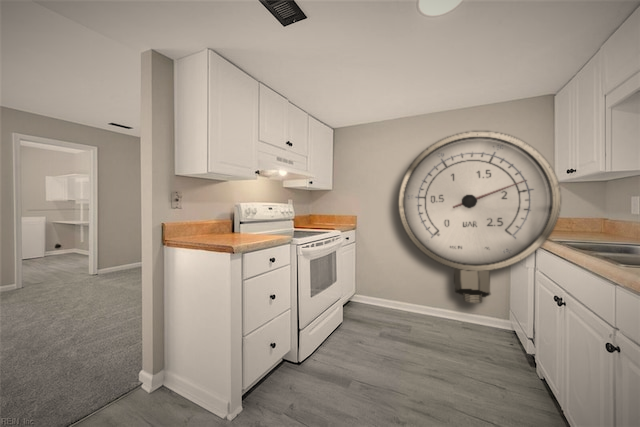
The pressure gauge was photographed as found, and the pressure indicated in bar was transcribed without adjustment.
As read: 1.9 bar
